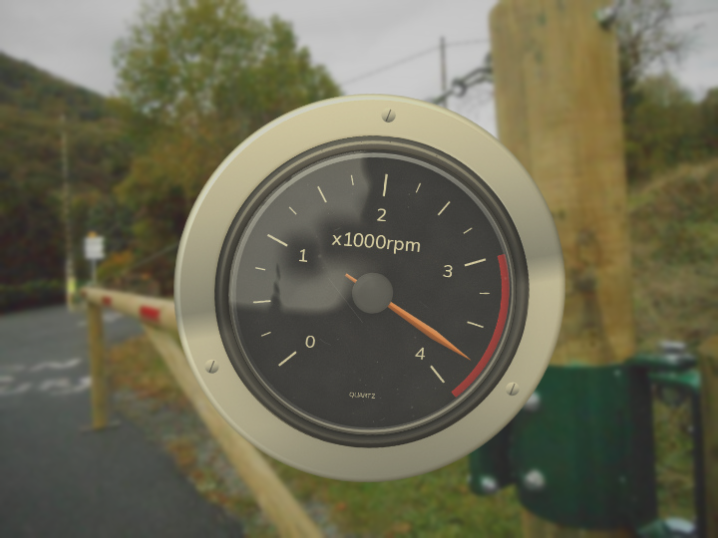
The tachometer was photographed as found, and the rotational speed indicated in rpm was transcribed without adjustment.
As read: 3750 rpm
